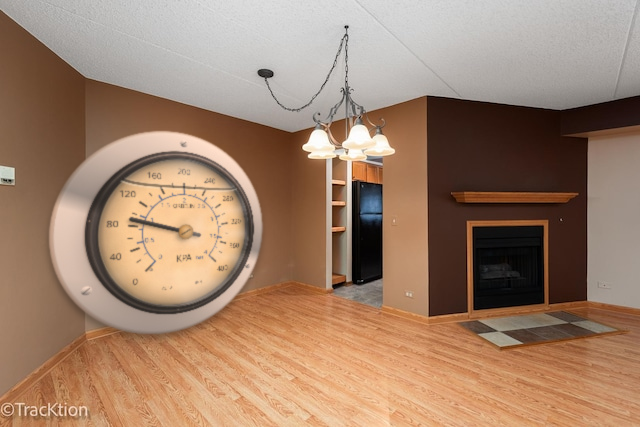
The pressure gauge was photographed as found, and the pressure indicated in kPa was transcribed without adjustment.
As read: 90 kPa
